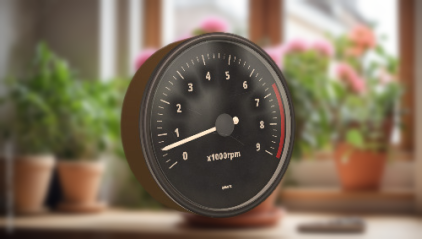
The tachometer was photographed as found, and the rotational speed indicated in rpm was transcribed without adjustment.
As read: 600 rpm
